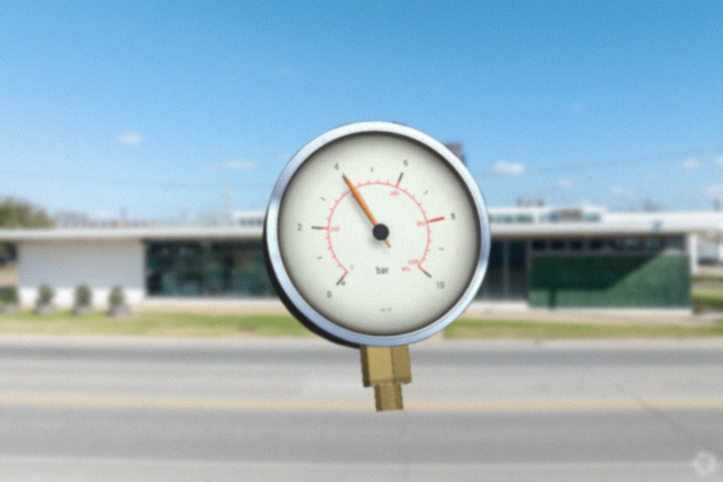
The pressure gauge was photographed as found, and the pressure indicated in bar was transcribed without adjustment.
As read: 4 bar
